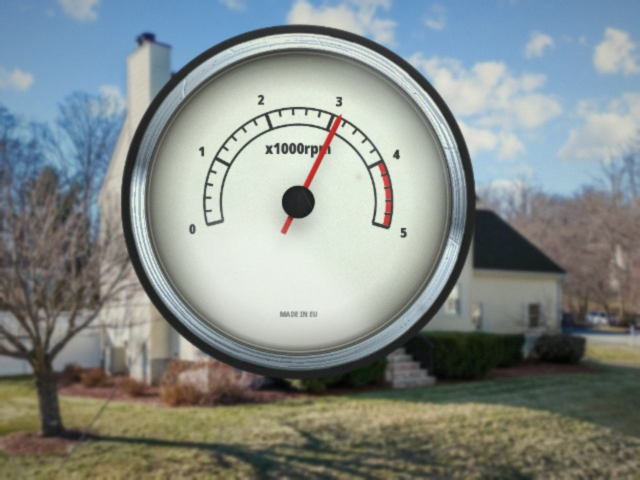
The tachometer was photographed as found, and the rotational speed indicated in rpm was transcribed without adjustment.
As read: 3100 rpm
